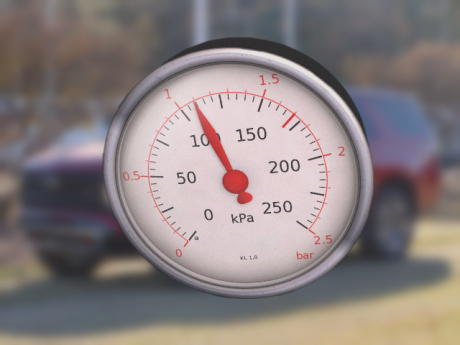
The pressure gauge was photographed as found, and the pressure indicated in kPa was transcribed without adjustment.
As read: 110 kPa
